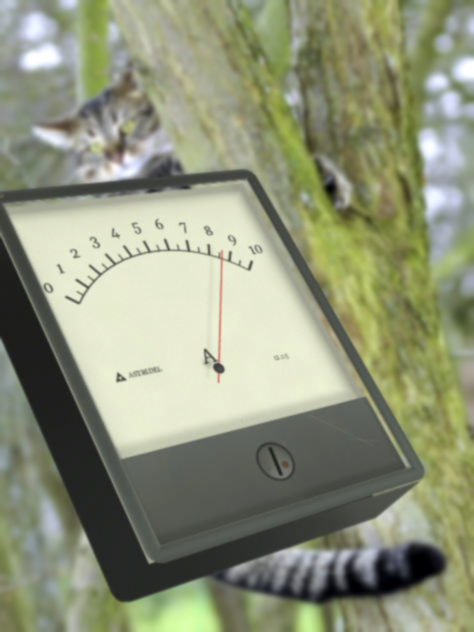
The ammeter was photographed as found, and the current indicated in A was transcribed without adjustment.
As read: 8.5 A
